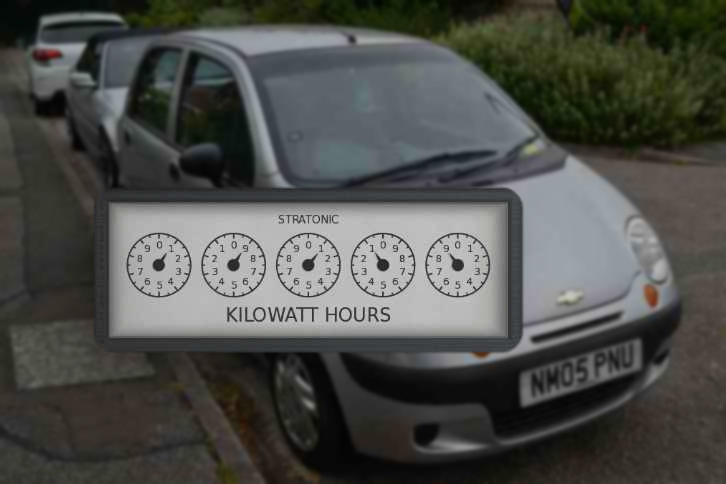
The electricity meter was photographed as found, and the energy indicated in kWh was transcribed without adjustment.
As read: 9109 kWh
